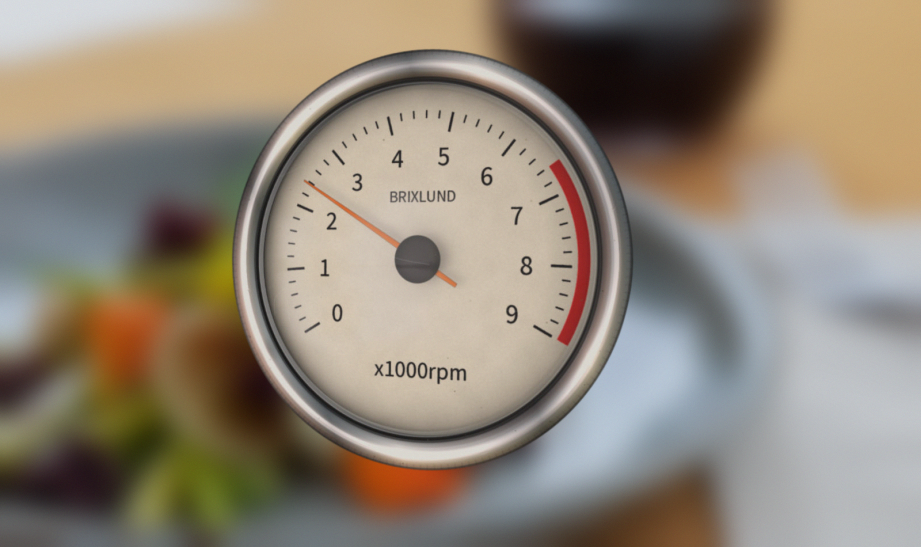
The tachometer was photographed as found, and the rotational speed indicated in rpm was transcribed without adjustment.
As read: 2400 rpm
